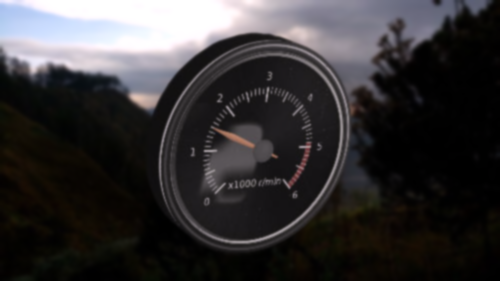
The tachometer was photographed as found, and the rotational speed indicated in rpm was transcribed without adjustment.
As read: 1500 rpm
